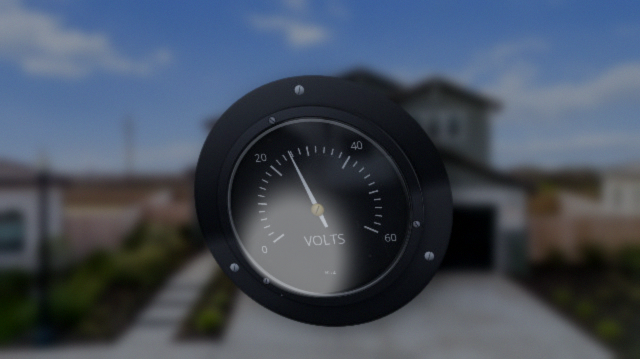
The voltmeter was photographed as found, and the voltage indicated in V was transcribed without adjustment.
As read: 26 V
